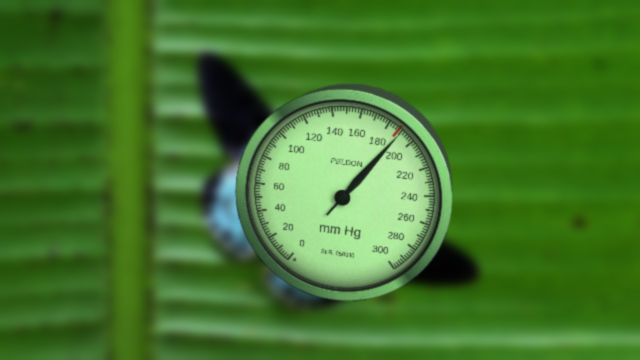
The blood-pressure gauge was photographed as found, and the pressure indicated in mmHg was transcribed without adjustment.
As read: 190 mmHg
